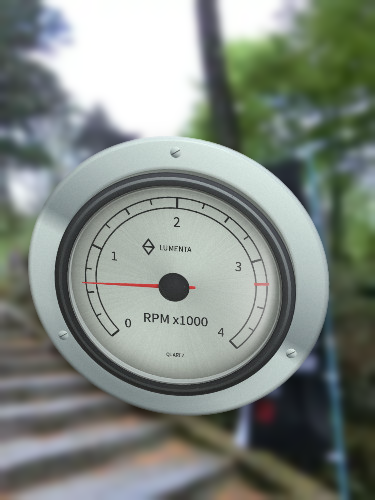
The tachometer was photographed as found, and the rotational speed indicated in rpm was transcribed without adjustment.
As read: 625 rpm
